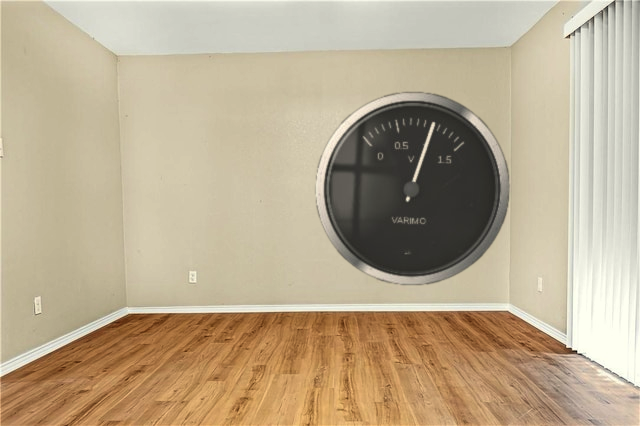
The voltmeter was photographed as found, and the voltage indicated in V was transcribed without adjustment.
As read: 1 V
